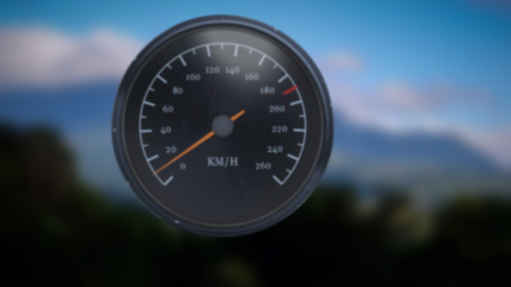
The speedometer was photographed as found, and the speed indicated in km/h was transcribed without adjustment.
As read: 10 km/h
